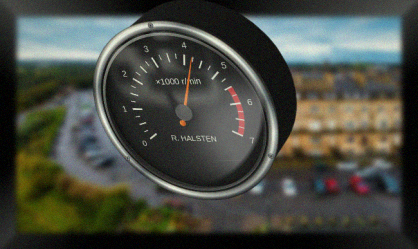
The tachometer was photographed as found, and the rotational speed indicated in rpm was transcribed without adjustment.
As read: 4250 rpm
